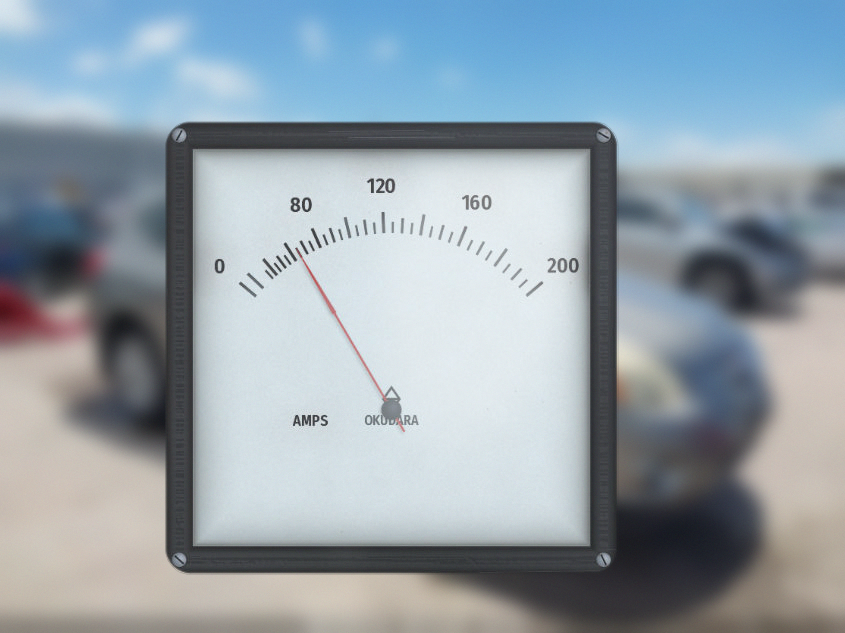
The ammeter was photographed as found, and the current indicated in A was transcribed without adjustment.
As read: 65 A
